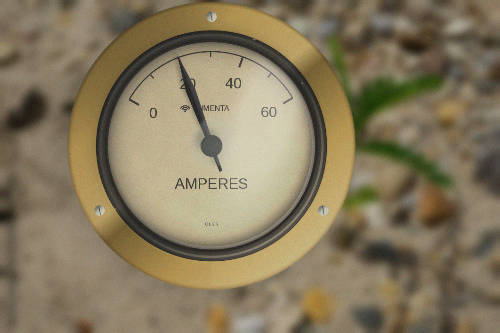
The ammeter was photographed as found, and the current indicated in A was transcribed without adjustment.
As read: 20 A
